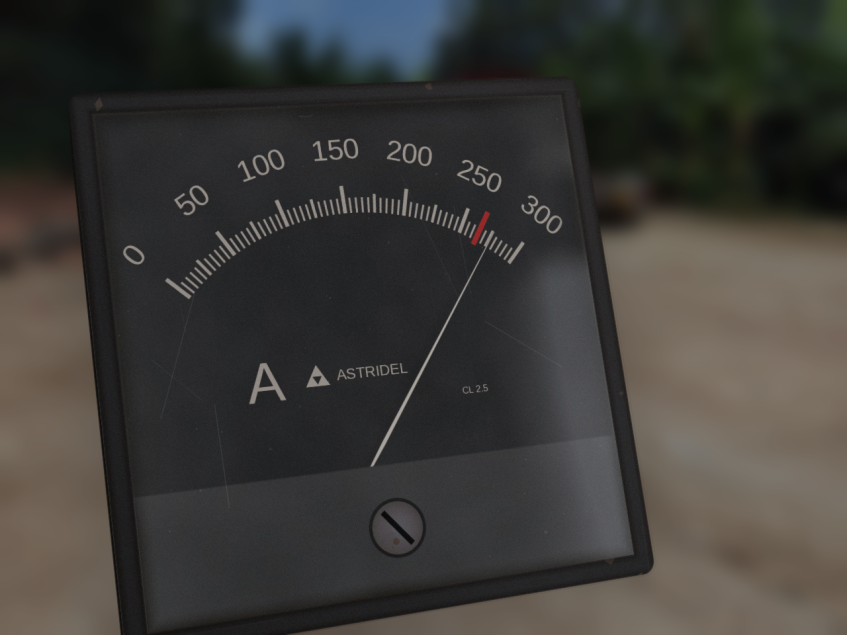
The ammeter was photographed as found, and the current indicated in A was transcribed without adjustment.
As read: 275 A
